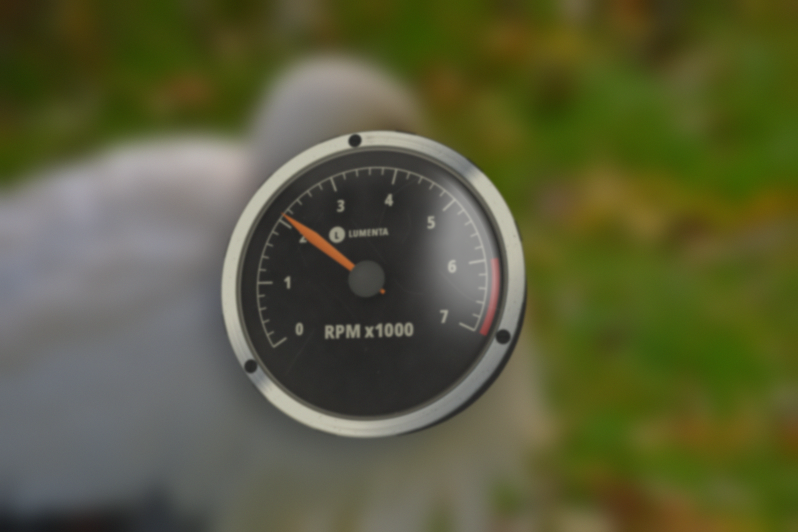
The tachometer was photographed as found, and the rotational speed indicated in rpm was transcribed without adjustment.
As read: 2100 rpm
